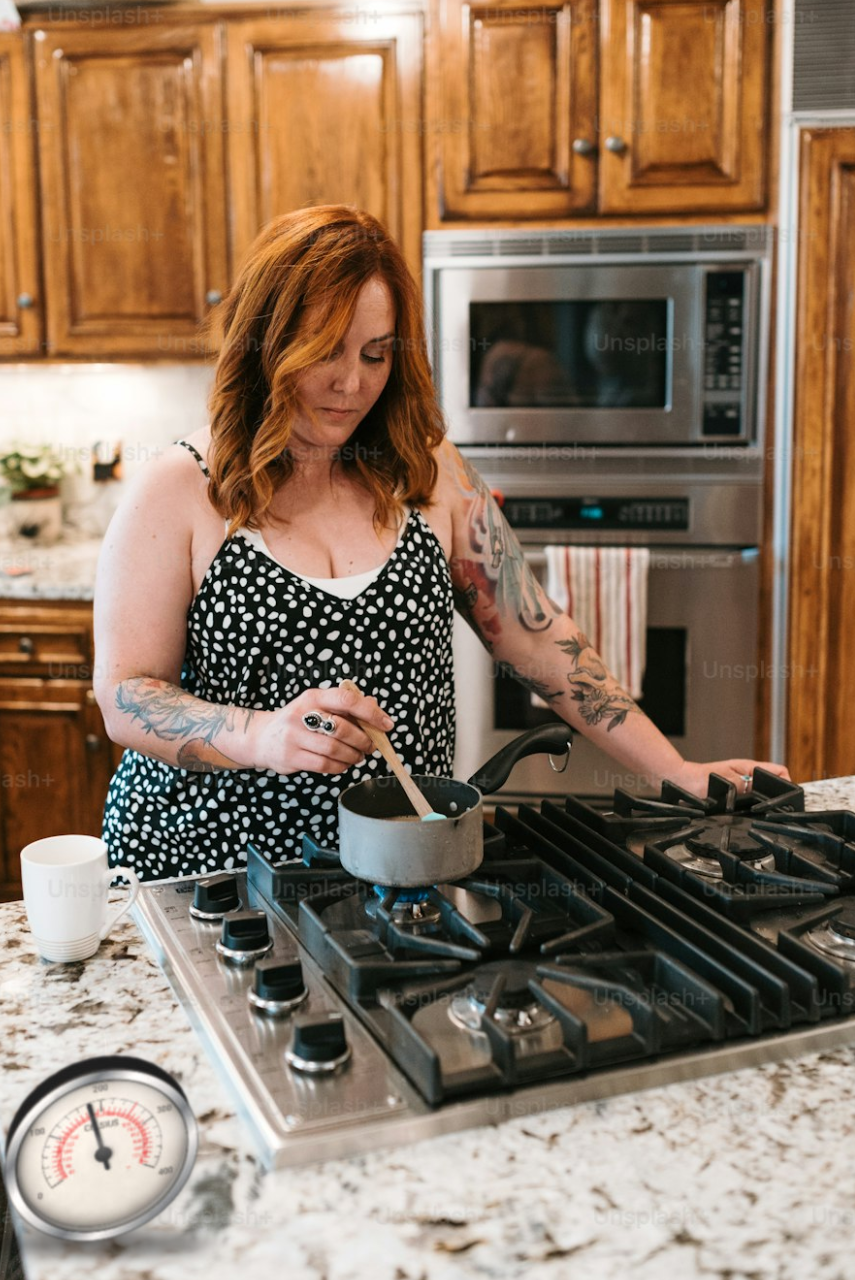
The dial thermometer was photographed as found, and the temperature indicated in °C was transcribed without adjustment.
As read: 180 °C
